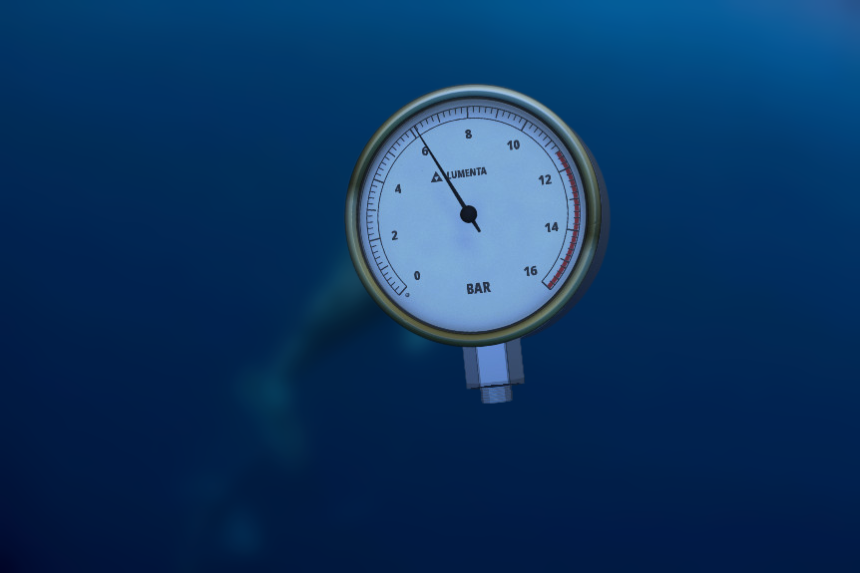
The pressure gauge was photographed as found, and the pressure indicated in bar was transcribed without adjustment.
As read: 6.2 bar
